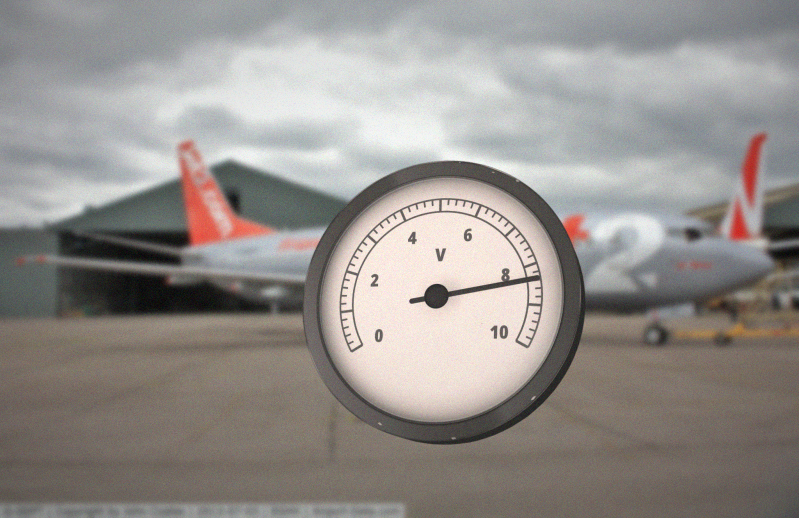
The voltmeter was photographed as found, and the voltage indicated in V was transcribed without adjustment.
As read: 8.4 V
